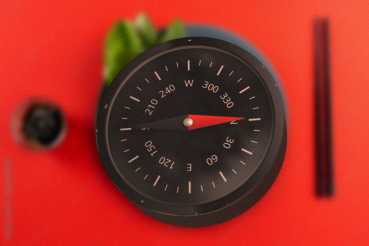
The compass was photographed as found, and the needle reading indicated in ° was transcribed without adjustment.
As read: 0 °
